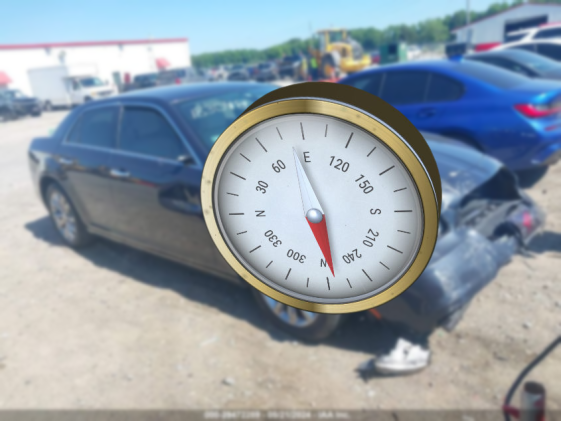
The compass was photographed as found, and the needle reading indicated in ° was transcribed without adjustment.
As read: 262.5 °
